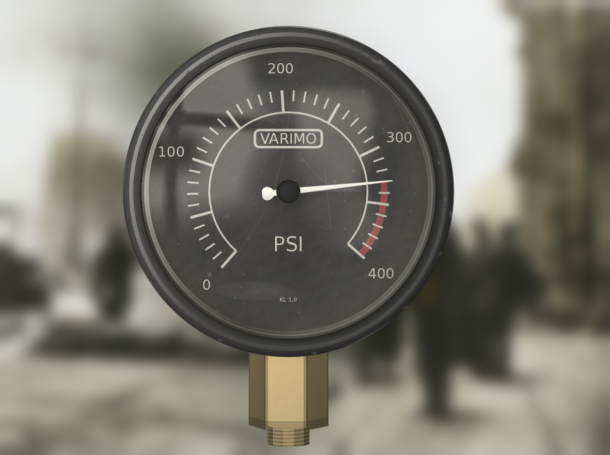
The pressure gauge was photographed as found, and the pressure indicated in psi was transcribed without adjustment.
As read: 330 psi
